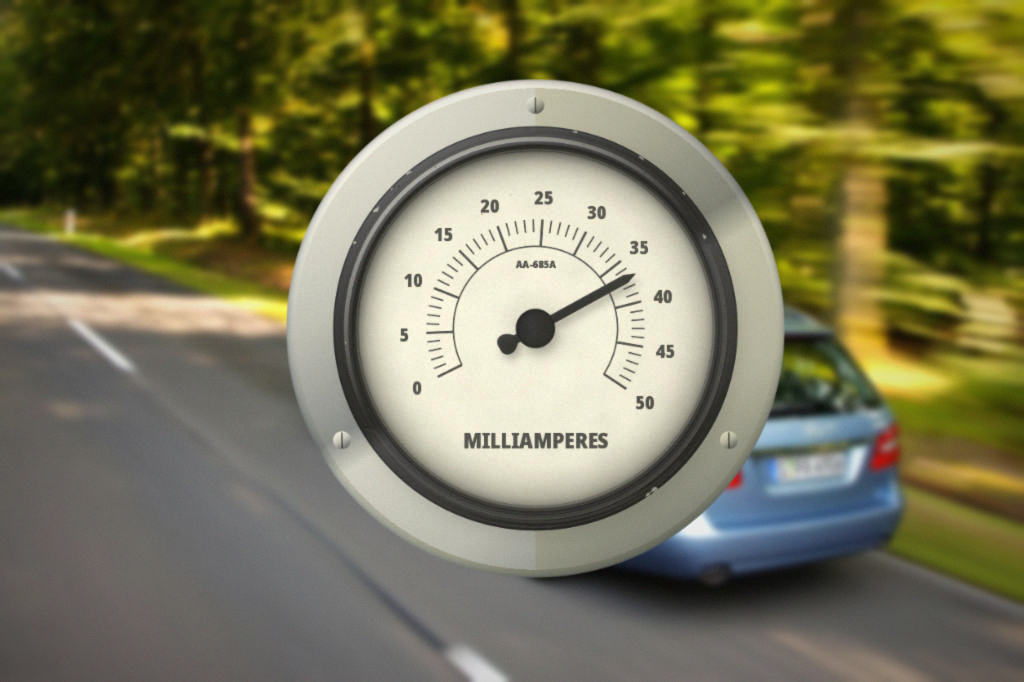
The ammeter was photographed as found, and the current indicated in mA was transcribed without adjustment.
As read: 37 mA
